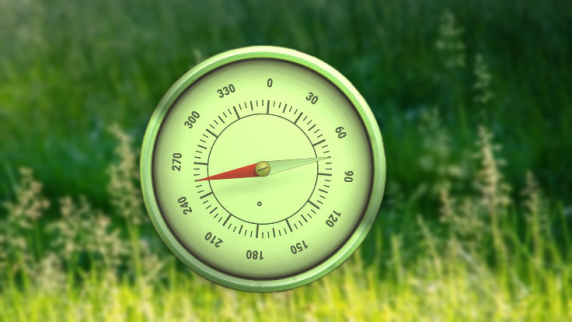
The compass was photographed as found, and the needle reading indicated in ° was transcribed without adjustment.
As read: 255 °
